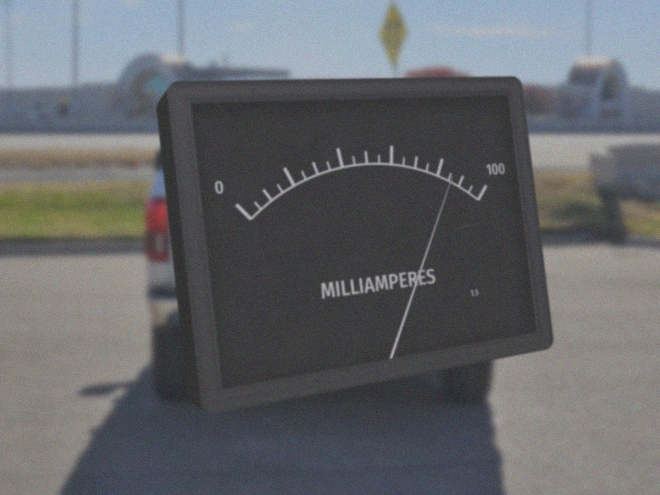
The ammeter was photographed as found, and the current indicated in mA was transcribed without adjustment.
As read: 85 mA
